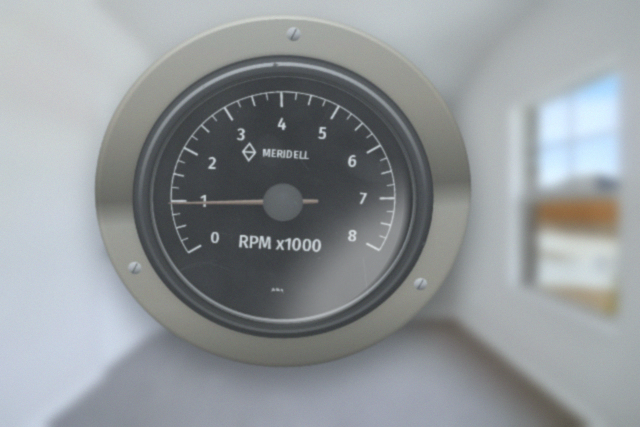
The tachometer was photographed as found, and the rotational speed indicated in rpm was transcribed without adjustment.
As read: 1000 rpm
